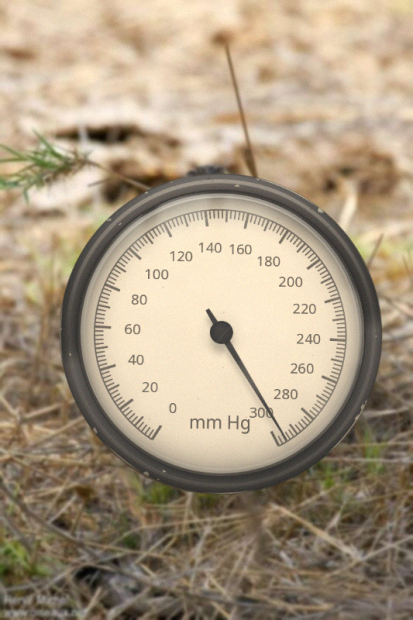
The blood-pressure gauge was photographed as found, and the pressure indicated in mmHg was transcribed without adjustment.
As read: 296 mmHg
